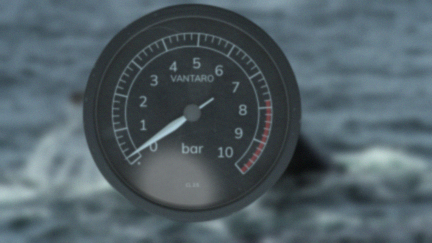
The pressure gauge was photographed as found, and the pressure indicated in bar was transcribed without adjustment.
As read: 0.2 bar
